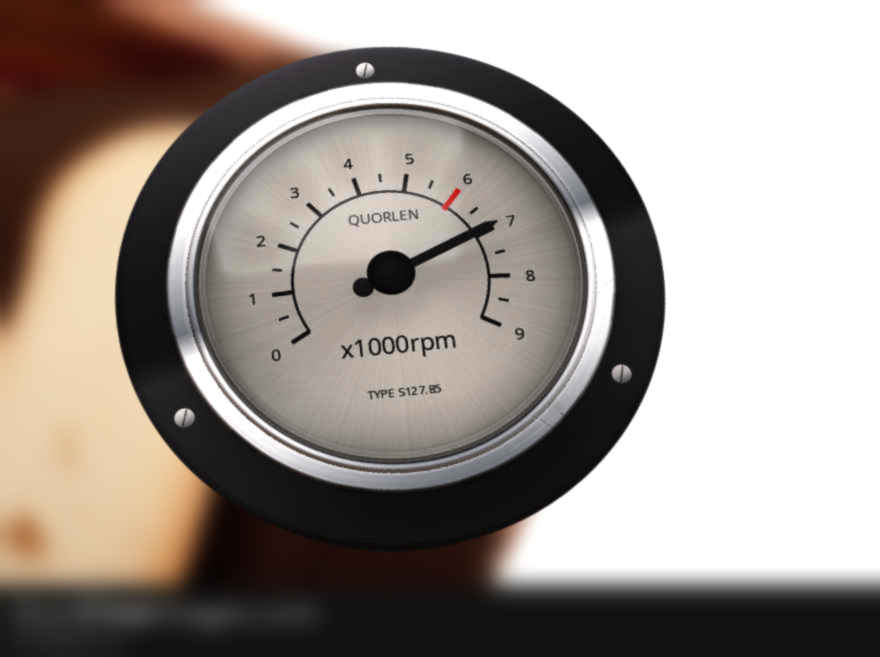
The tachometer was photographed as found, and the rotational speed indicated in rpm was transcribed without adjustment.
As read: 7000 rpm
